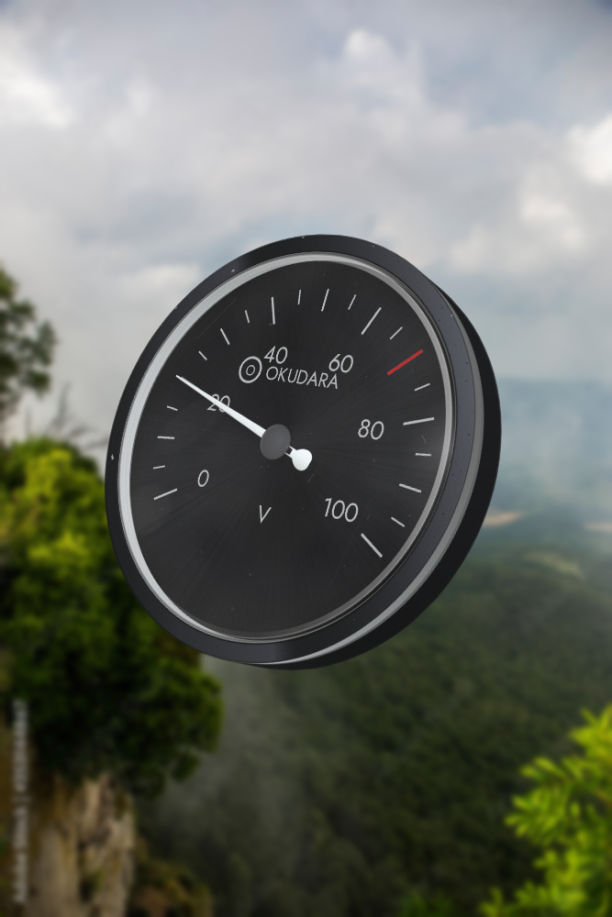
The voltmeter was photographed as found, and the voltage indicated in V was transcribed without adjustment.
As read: 20 V
